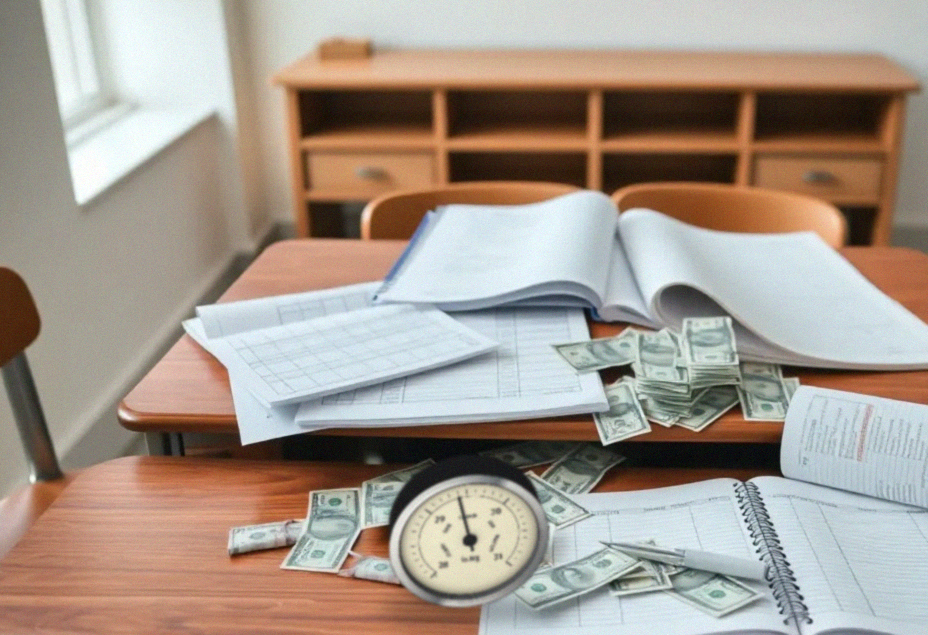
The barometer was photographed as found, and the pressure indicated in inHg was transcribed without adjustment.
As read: 29.4 inHg
